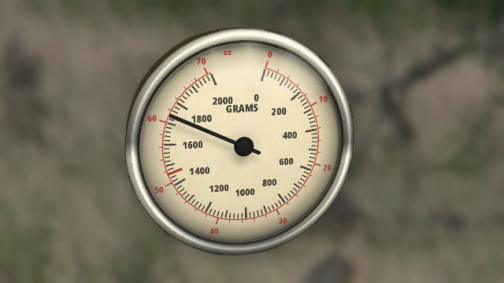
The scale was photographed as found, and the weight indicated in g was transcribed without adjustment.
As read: 1740 g
